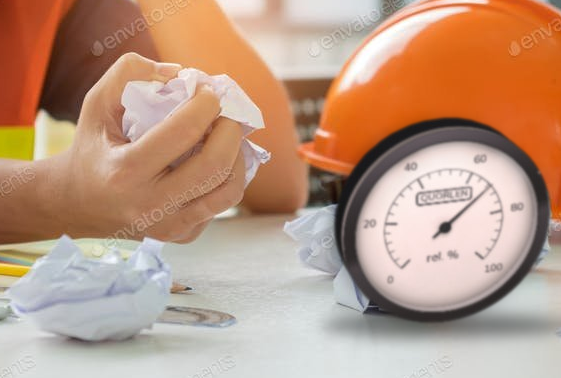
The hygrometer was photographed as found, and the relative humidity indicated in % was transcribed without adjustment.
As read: 68 %
